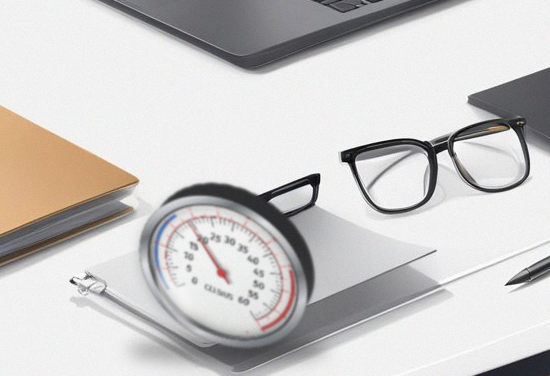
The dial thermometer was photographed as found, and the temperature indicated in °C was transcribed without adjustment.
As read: 20 °C
